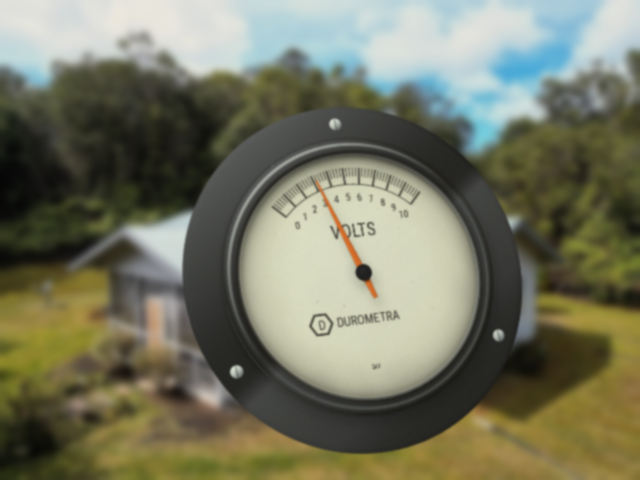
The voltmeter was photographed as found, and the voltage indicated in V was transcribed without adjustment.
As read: 3 V
